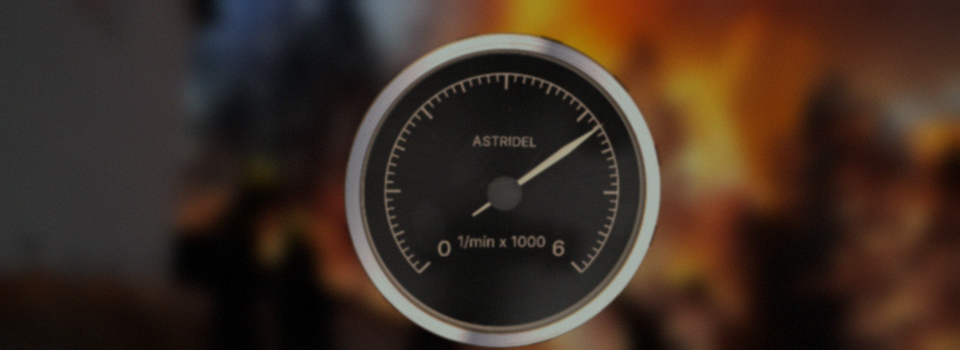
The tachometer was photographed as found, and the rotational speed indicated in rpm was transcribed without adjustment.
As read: 4200 rpm
